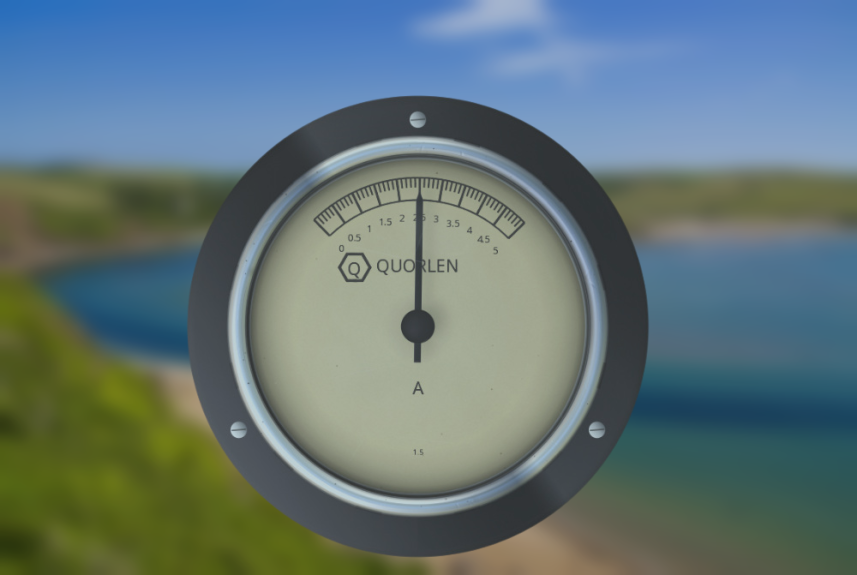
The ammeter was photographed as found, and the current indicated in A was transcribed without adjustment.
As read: 2.5 A
